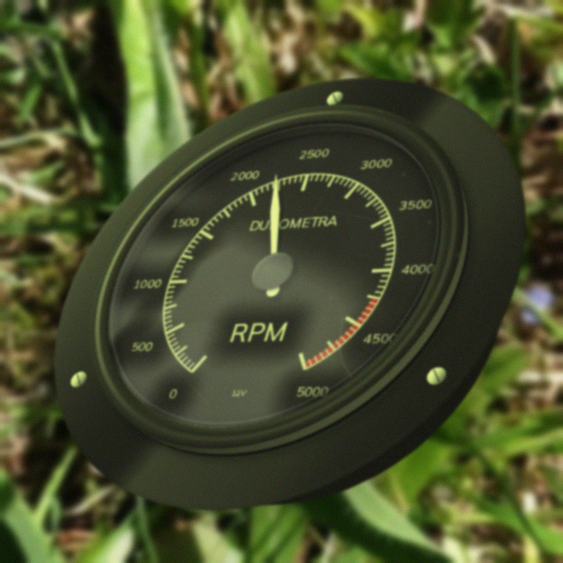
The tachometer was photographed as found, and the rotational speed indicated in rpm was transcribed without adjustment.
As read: 2250 rpm
